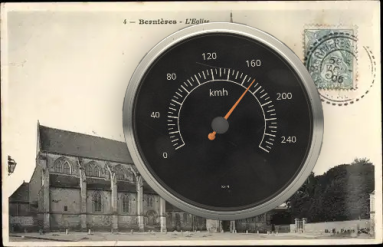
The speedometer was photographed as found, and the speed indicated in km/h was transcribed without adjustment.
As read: 170 km/h
